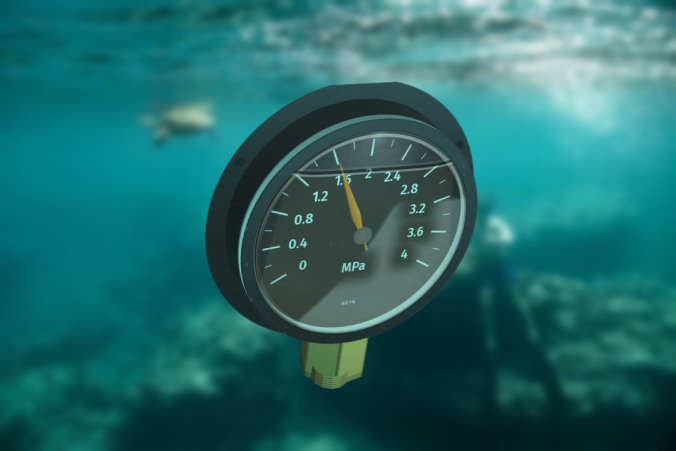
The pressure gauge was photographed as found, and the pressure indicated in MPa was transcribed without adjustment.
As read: 1.6 MPa
